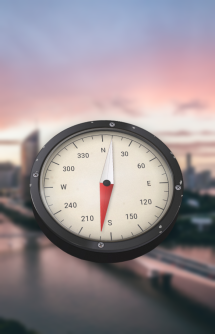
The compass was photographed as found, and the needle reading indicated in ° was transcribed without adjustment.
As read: 190 °
